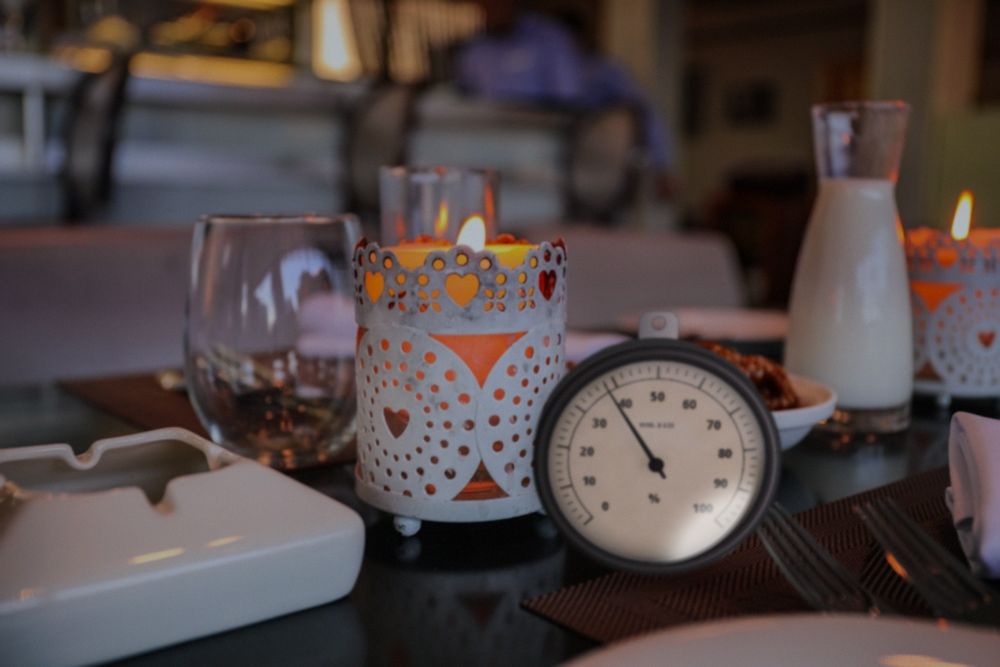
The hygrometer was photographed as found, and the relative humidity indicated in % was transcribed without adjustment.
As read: 38 %
